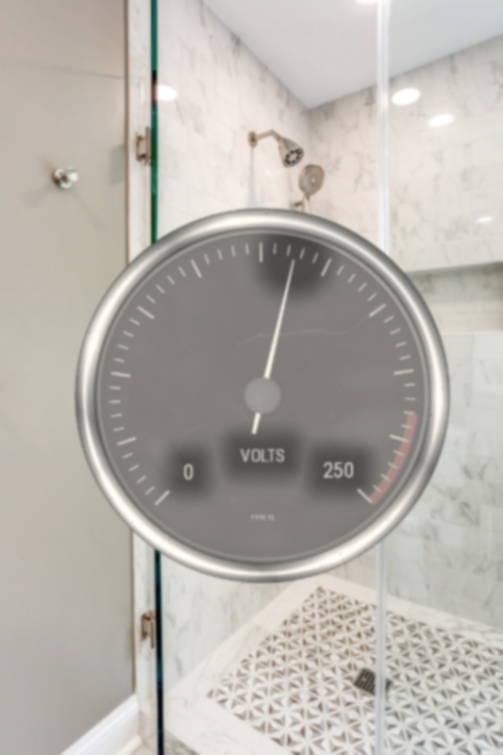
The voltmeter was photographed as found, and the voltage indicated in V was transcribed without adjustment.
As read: 137.5 V
